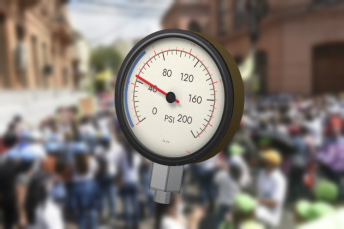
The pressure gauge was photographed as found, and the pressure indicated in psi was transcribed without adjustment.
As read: 45 psi
